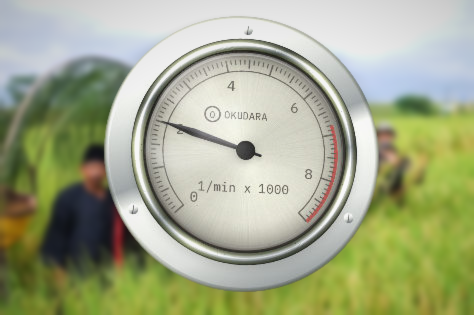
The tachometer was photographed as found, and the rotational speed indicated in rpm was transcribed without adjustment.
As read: 2000 rpm
